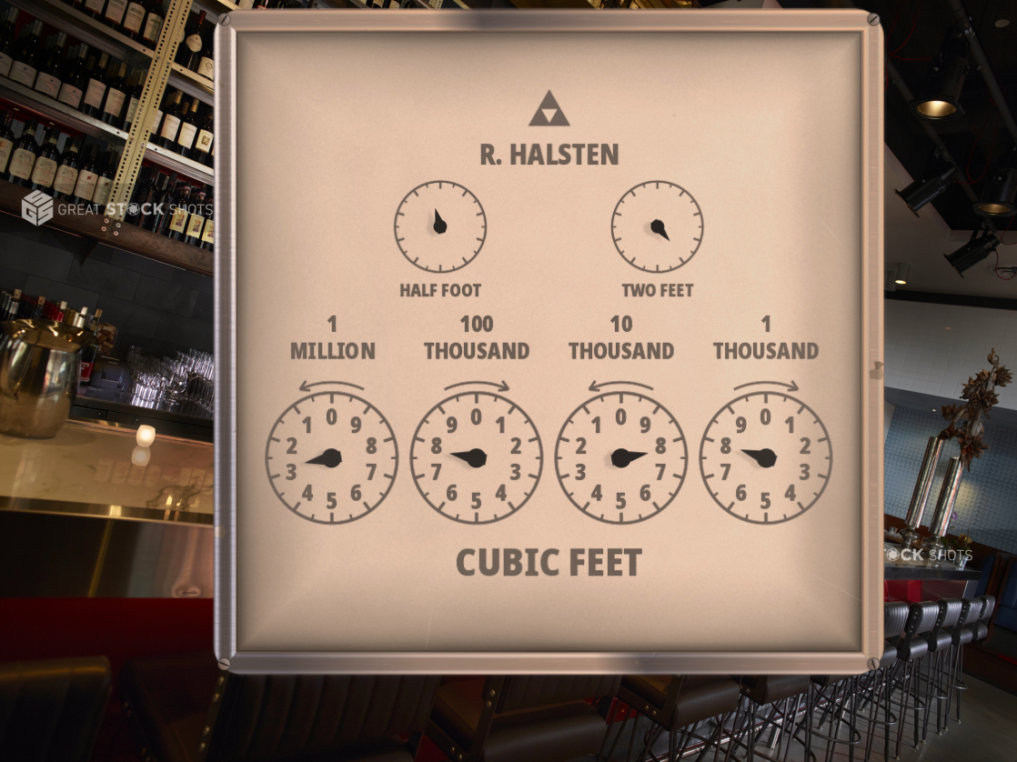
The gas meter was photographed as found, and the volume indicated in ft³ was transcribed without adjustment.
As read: 277800 ft³
